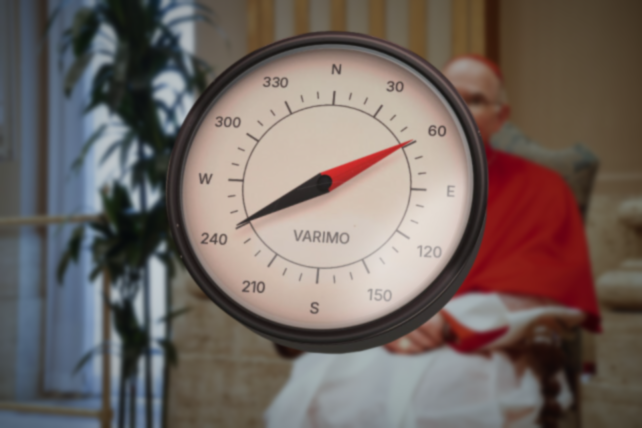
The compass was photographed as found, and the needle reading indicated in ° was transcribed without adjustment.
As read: 60 °
